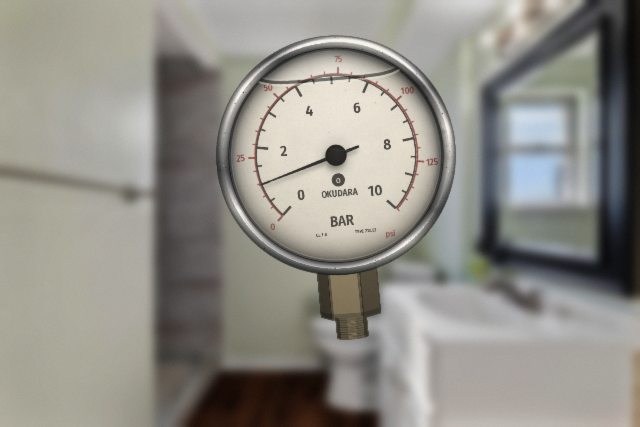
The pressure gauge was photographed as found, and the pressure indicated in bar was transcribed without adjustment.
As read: 1 bar
